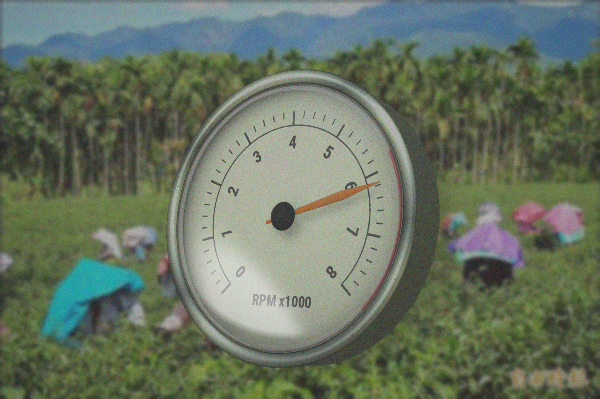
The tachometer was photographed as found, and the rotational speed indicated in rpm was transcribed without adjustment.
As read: 6200 rpm
